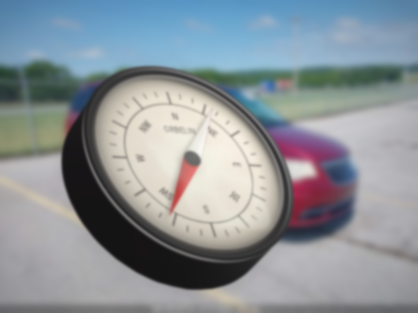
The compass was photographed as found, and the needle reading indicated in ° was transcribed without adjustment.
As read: 215 °
